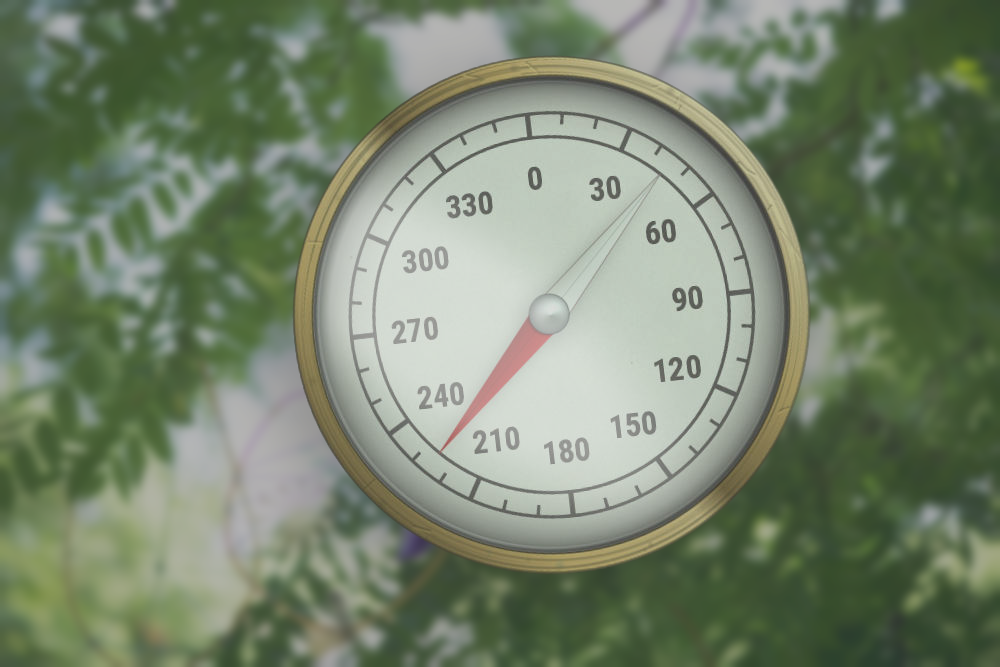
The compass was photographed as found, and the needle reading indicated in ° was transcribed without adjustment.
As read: 225 °
